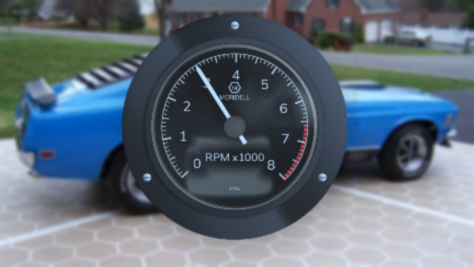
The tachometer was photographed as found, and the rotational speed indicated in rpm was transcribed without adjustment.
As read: 3000 rpm
